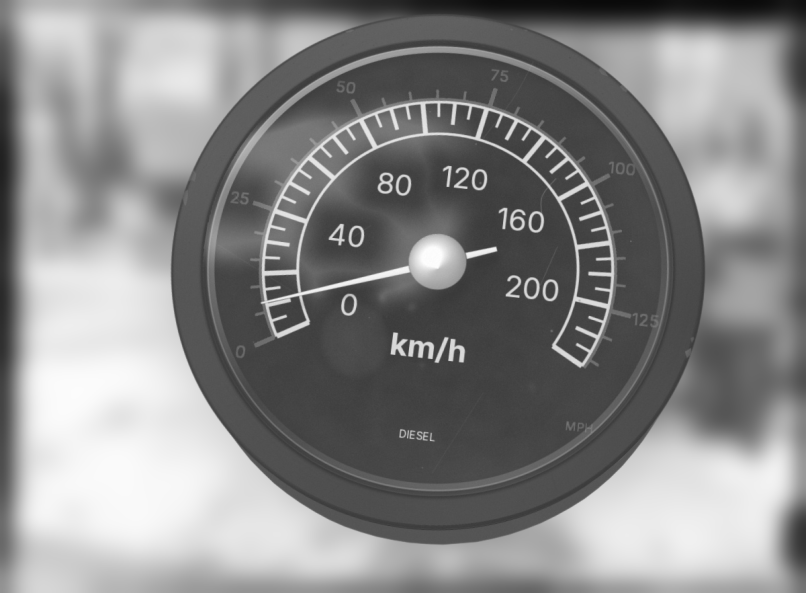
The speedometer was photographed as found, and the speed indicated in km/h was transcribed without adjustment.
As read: 10 km/h
